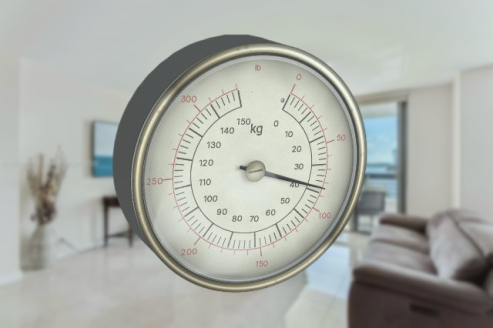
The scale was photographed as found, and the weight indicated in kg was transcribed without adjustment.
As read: 38 kg
